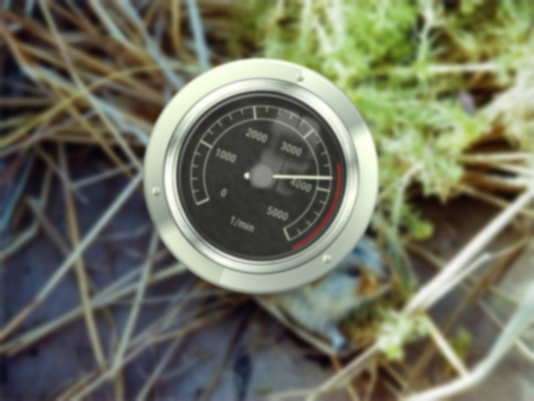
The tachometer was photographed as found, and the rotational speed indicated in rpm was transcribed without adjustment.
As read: 3800 rpm
